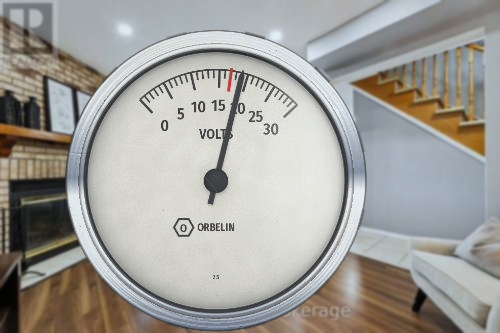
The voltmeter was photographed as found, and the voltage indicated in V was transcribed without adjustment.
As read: 19 V
